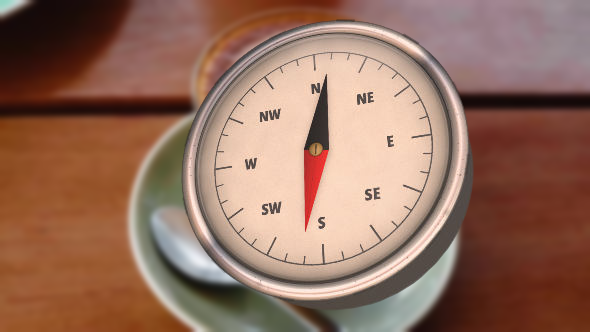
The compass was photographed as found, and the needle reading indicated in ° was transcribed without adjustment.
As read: 190 °
